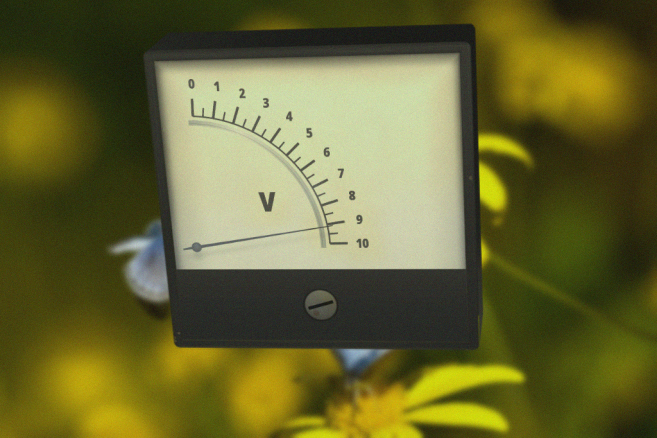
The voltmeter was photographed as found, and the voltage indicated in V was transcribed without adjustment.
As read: 9 V
